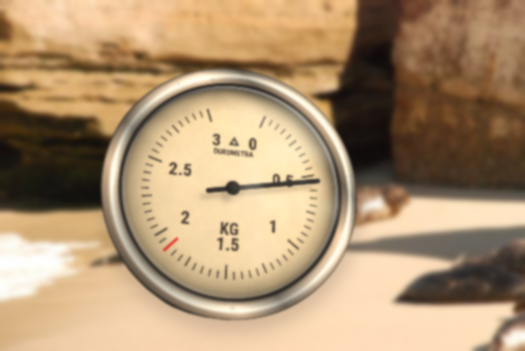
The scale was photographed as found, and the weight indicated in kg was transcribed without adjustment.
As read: 0.55 kg
